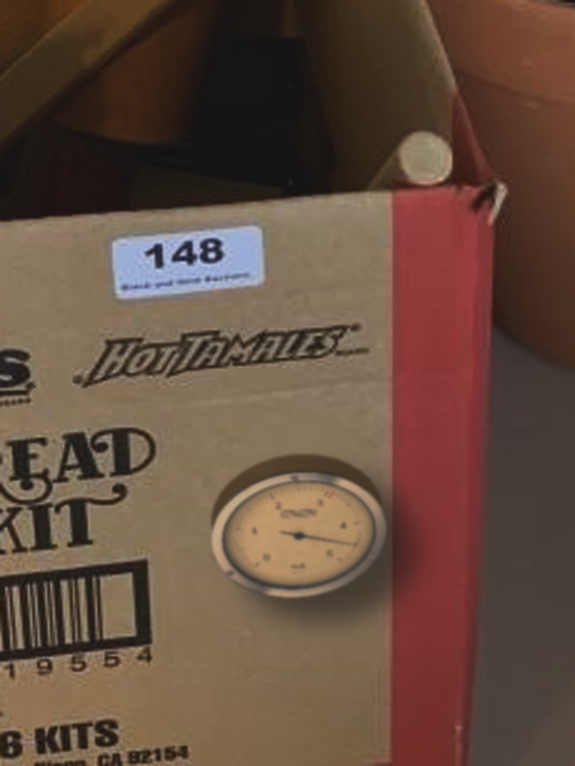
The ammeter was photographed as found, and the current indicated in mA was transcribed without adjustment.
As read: 4.5 mA
